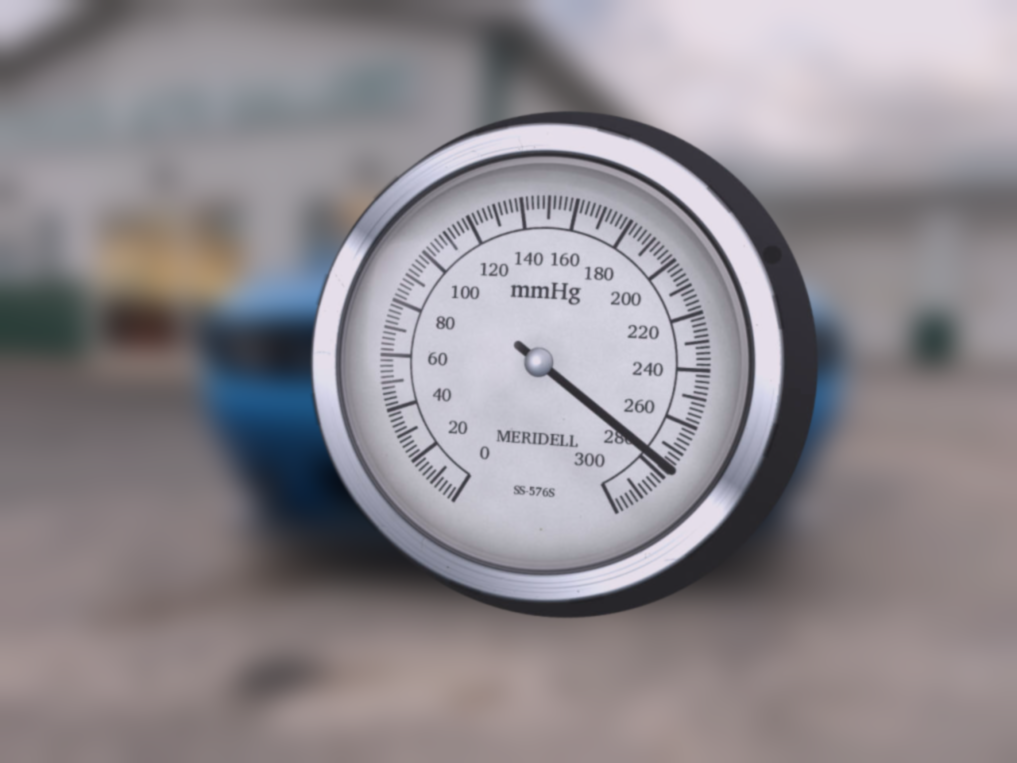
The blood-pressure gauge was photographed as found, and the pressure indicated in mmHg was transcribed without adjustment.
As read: 276 mmHg
